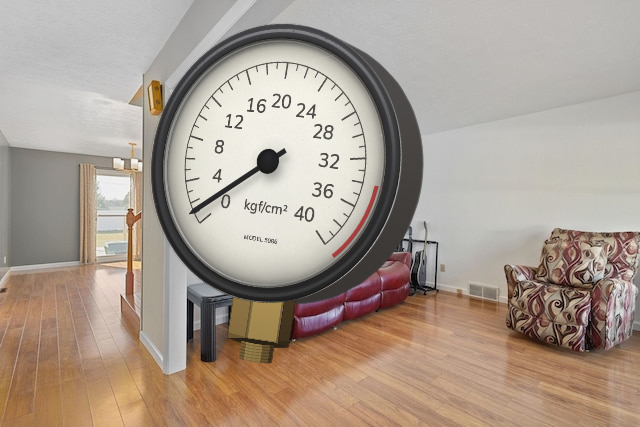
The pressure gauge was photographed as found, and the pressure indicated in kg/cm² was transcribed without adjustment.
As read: 1 kg/cm²
